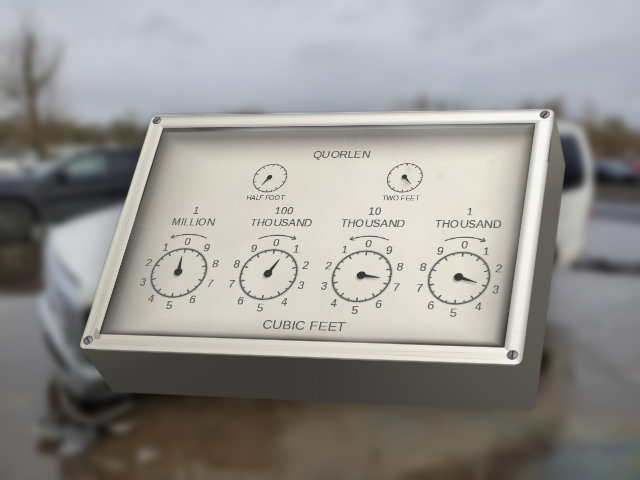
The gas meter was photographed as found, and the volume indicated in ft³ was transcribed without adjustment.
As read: 7300 ft³
